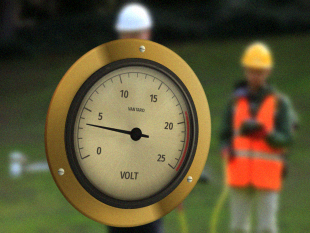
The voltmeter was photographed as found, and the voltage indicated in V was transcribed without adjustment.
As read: 3.5 V
